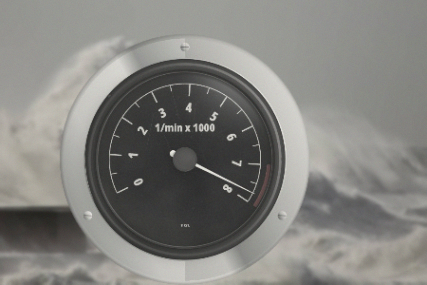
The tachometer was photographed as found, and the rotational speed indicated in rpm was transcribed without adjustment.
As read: 7750 rpm
